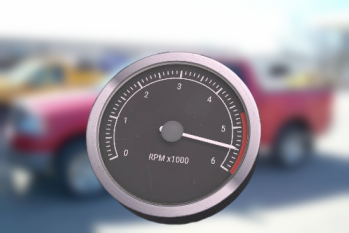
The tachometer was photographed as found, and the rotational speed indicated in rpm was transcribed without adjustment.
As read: 5500 rpm
